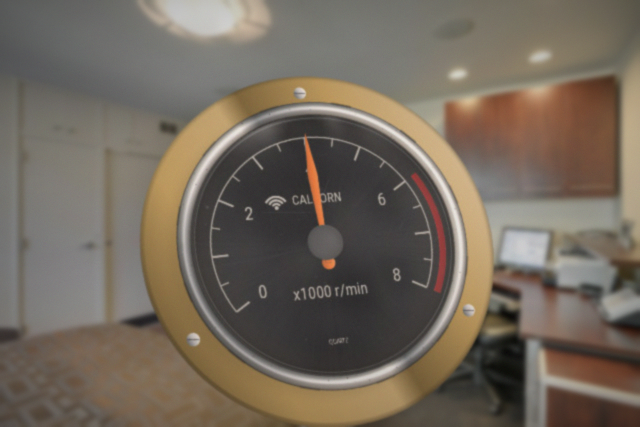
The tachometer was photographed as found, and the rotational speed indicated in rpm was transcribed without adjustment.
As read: 4000 rpm
